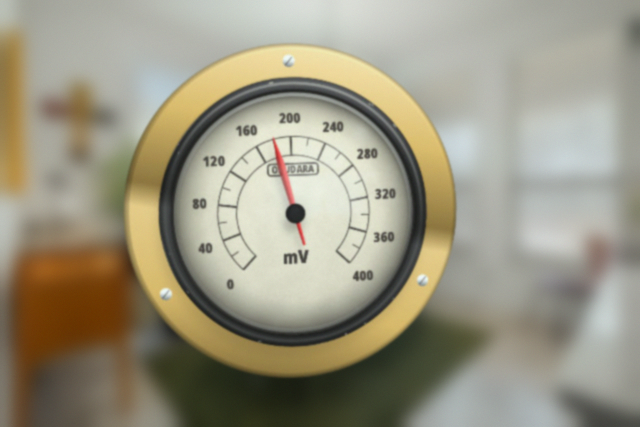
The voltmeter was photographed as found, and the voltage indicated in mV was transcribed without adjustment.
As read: 180 mV
